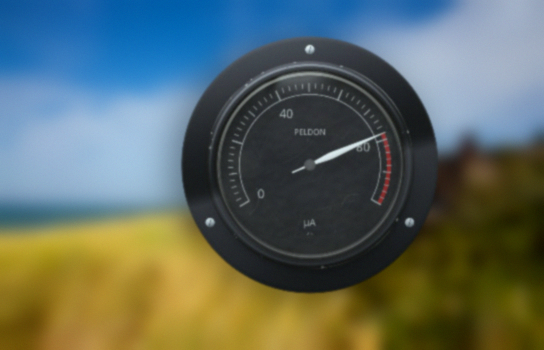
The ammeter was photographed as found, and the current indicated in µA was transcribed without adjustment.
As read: 78 µA
